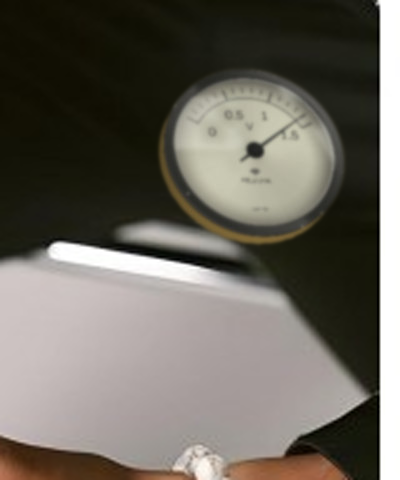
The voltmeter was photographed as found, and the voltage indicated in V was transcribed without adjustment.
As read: 1.4 V
